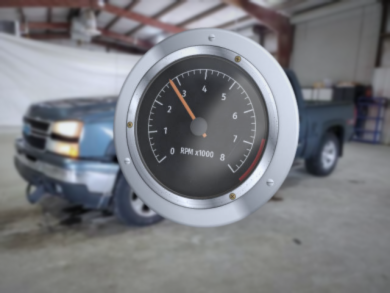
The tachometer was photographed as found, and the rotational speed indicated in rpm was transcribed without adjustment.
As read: 2800 rpm
